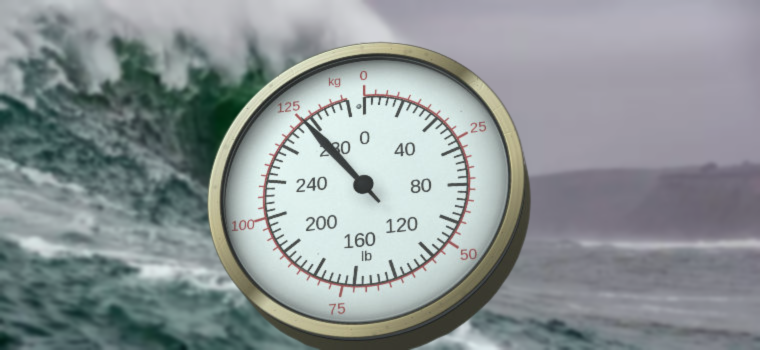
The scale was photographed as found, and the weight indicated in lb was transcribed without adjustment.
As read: 276 lb
